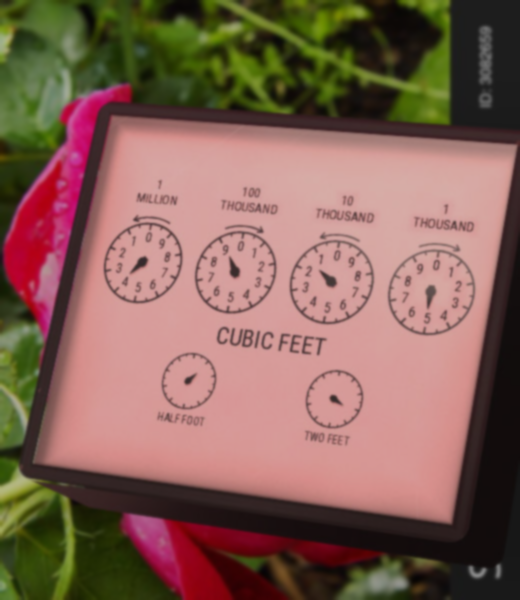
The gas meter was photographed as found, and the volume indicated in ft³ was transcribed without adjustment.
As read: 391500 ft³
